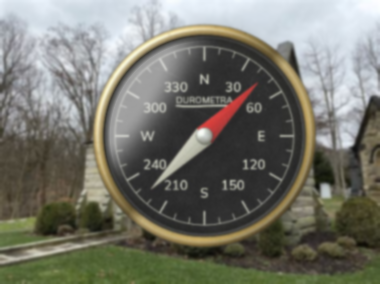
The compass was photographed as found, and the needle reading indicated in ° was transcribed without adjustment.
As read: 45 °
